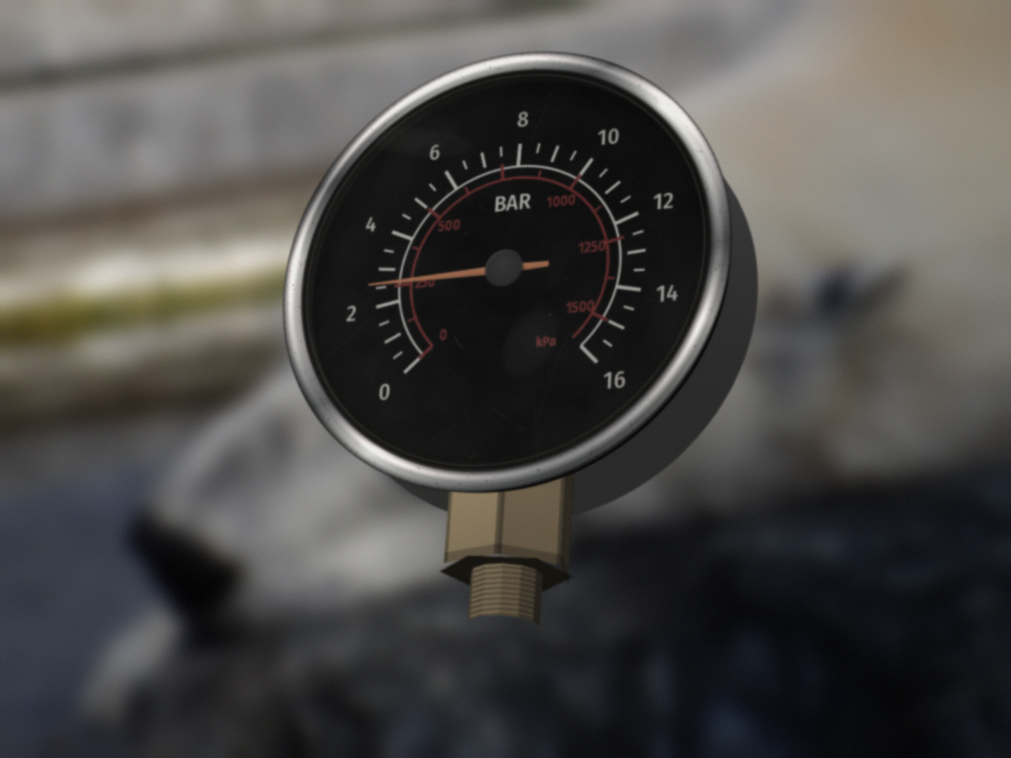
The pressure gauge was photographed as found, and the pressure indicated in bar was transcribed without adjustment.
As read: 2.5 bar
